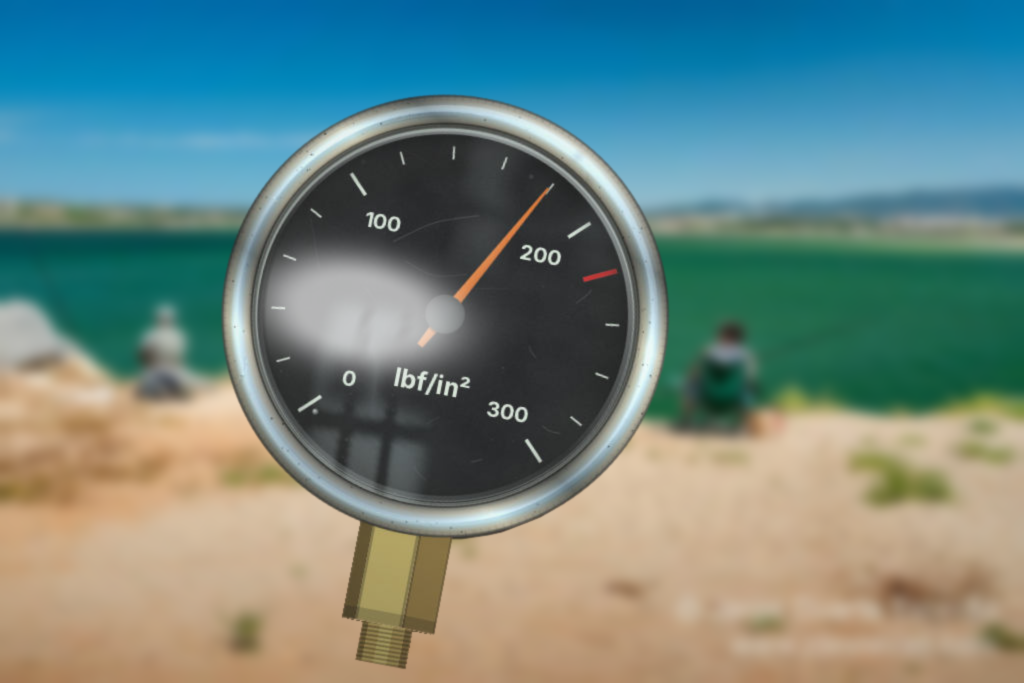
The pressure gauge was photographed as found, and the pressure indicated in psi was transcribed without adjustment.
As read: 180 psi
